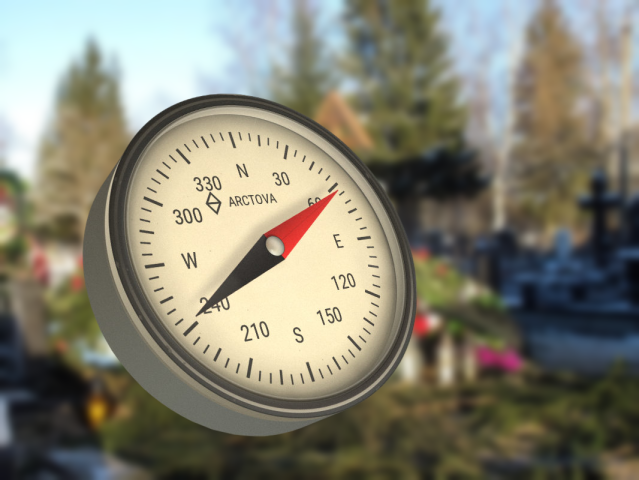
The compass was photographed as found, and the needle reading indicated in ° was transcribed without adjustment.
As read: 62.5 °
